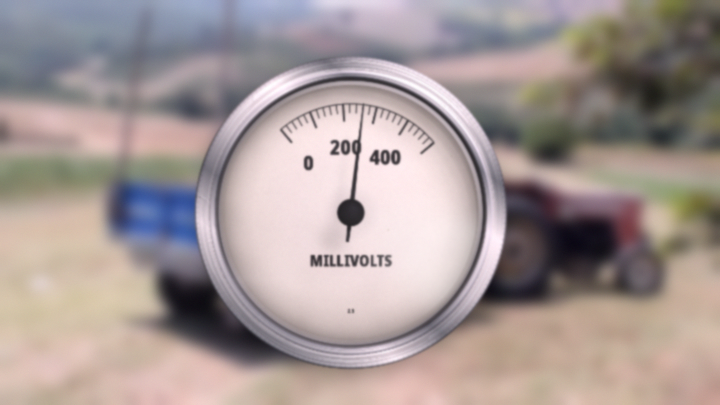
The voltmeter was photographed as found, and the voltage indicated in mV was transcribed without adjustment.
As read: 260 mV
